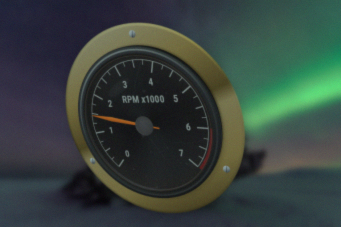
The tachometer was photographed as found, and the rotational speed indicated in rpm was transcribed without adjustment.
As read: 1500 rpm
